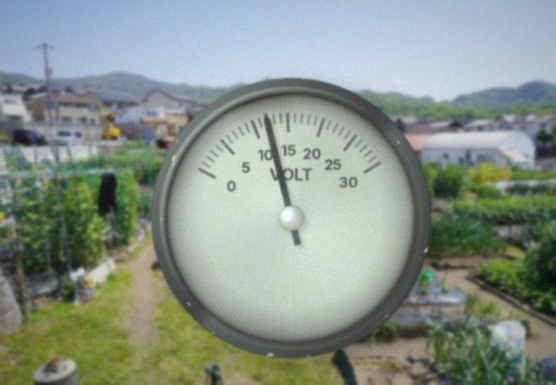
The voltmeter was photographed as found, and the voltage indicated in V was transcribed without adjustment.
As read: 12 V
